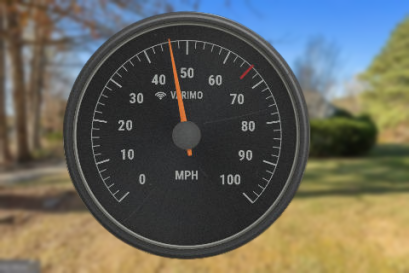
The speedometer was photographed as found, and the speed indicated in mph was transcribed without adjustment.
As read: 46 mph
